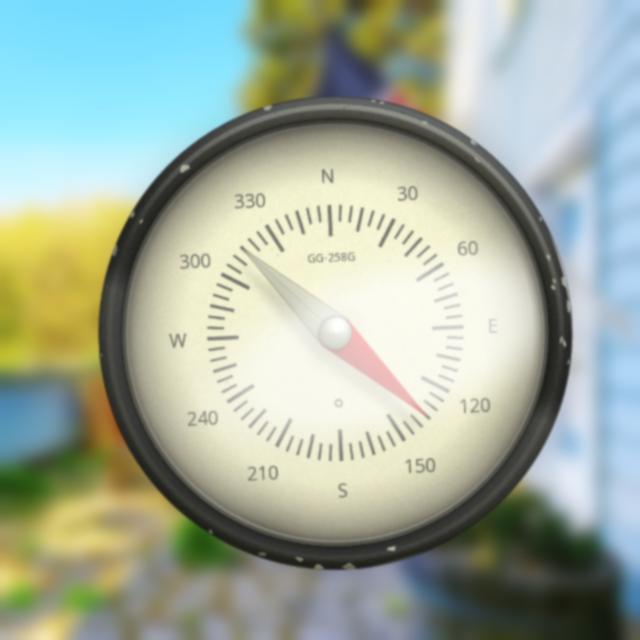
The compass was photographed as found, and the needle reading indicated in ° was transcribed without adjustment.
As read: 135 °
